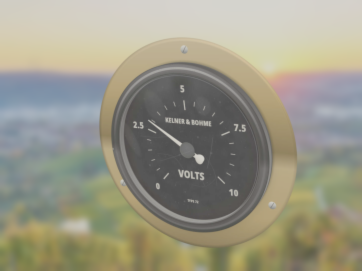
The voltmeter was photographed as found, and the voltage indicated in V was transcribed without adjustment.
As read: 3 V
